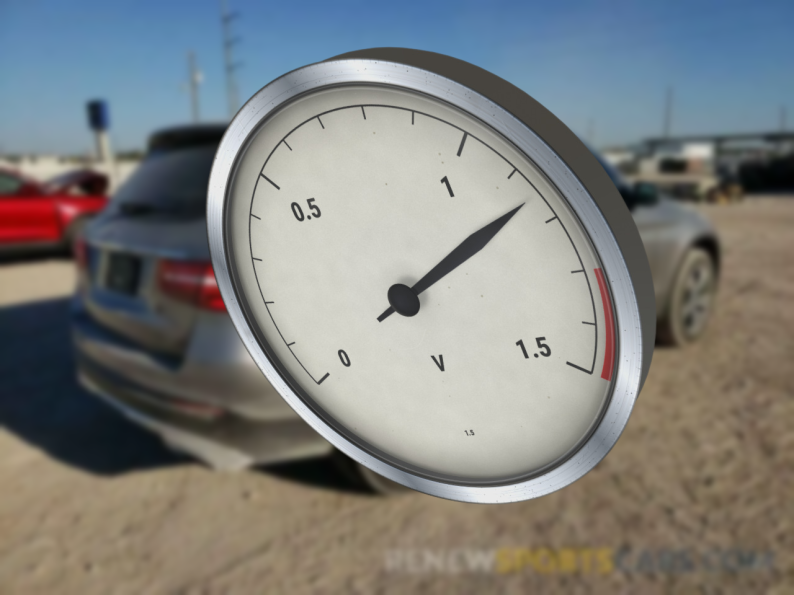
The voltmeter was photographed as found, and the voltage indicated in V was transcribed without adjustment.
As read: 1.15 V
